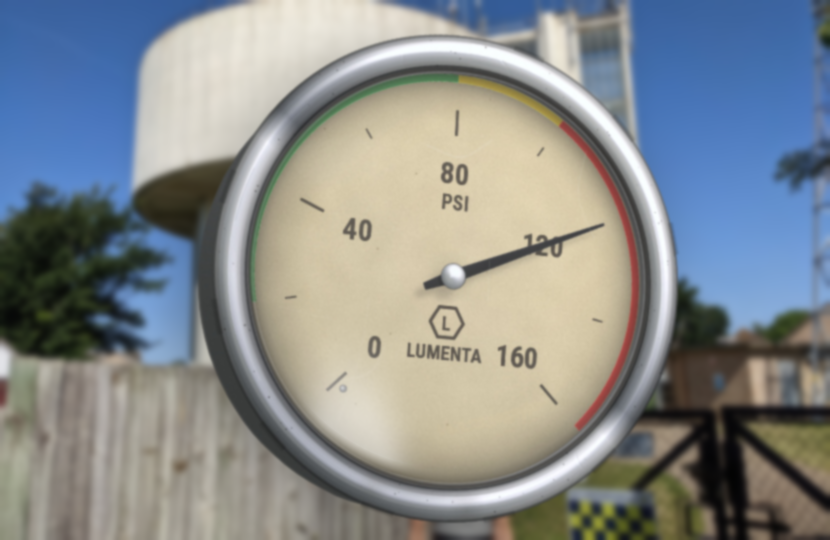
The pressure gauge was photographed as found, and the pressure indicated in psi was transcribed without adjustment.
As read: 120 psi
